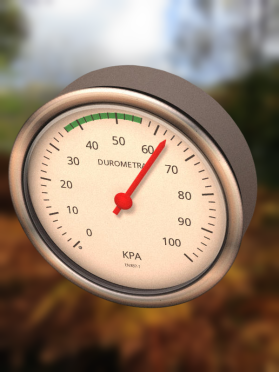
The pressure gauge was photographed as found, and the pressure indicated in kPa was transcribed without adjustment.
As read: 63 kPa
